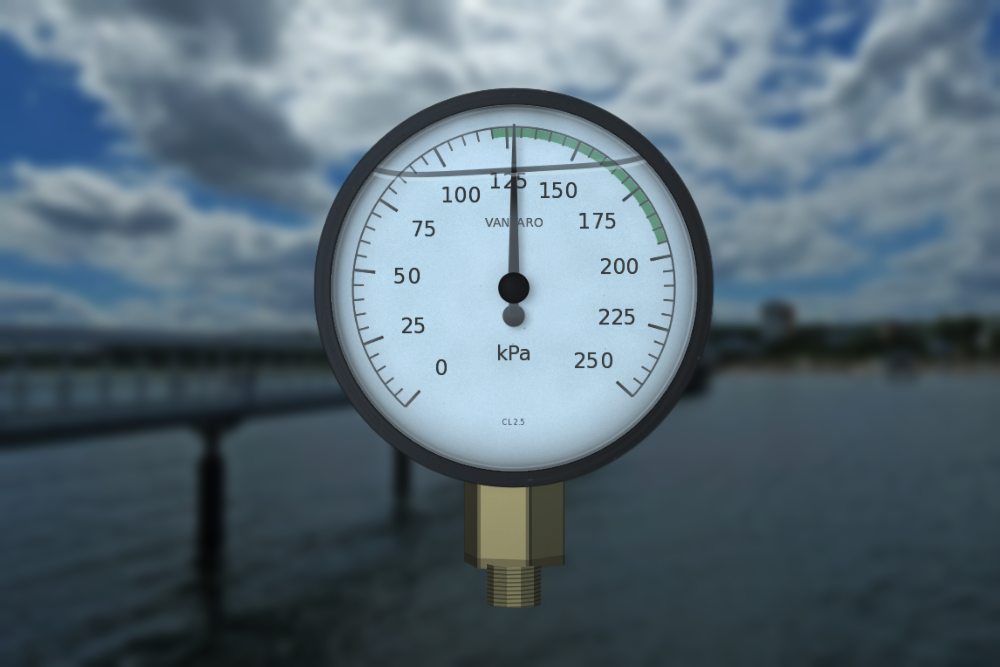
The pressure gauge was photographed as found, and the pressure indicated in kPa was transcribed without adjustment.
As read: 127.5 kPa
